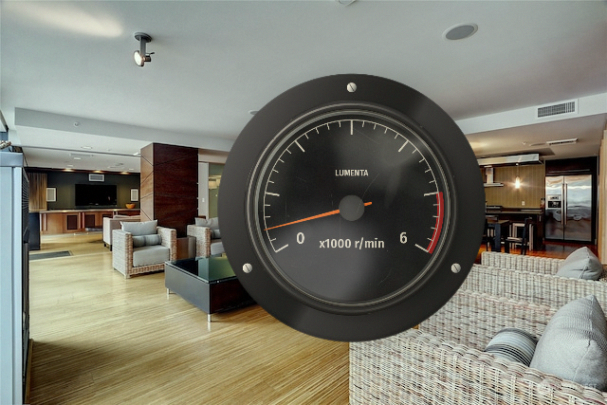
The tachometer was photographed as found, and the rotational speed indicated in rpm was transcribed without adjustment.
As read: 400 rpm
